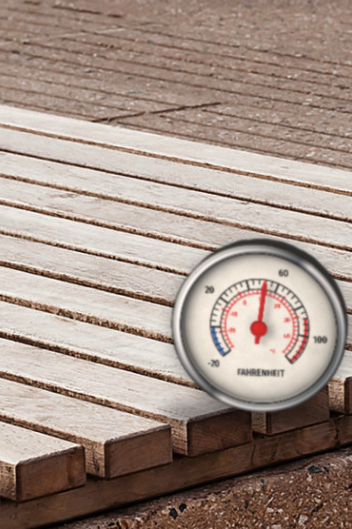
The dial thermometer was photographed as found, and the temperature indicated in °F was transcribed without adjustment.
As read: 52 °F
